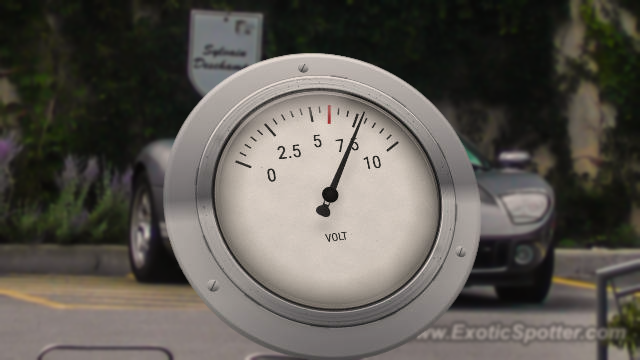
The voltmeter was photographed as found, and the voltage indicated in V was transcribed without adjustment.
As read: 7.75 V
